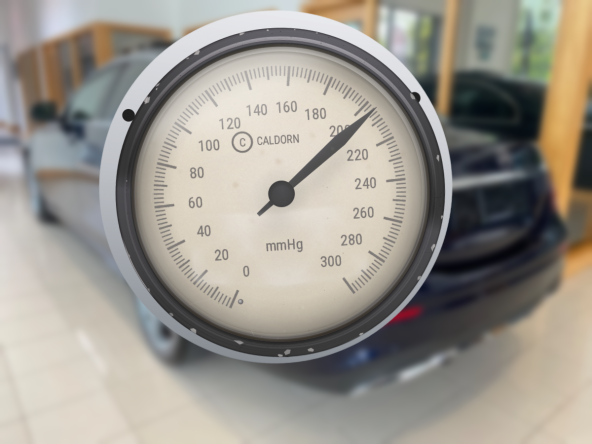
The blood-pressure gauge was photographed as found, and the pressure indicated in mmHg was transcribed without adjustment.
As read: 204 mmHg
